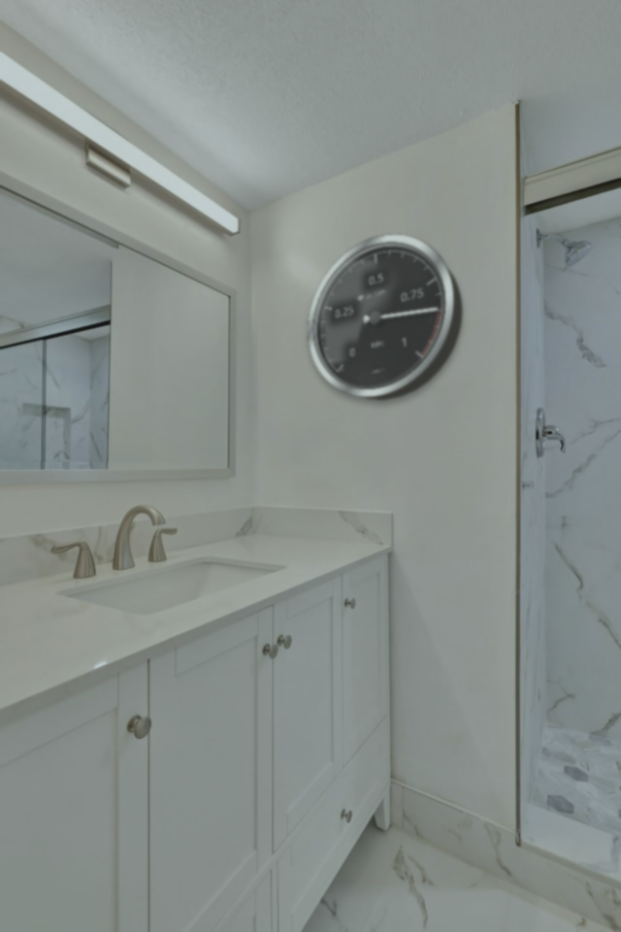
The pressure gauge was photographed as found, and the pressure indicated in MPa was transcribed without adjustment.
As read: 0.85 MPa
